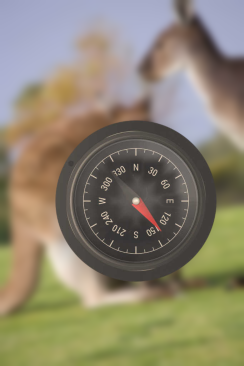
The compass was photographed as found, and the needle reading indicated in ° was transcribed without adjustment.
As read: 140 °
